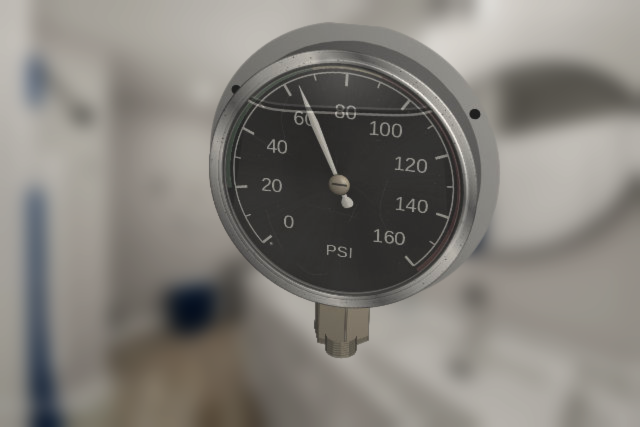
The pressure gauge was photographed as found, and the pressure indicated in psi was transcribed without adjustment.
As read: 65 psi
